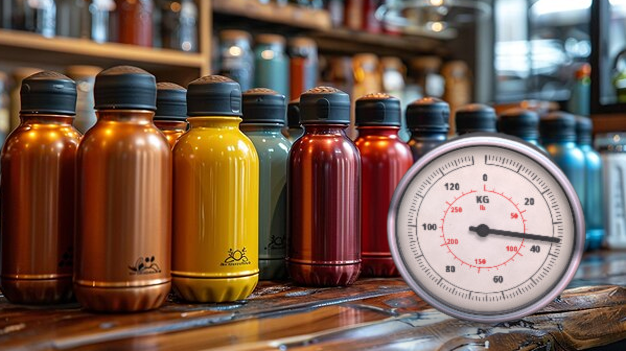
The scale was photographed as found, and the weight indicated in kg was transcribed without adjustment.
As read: 35 kg
